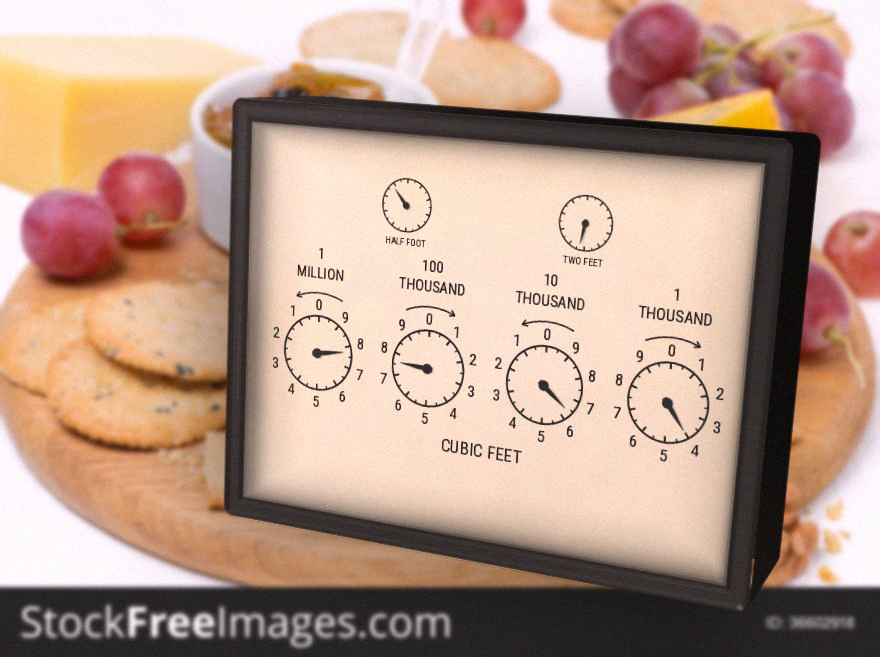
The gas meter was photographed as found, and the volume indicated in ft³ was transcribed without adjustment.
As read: 776400 ft³
